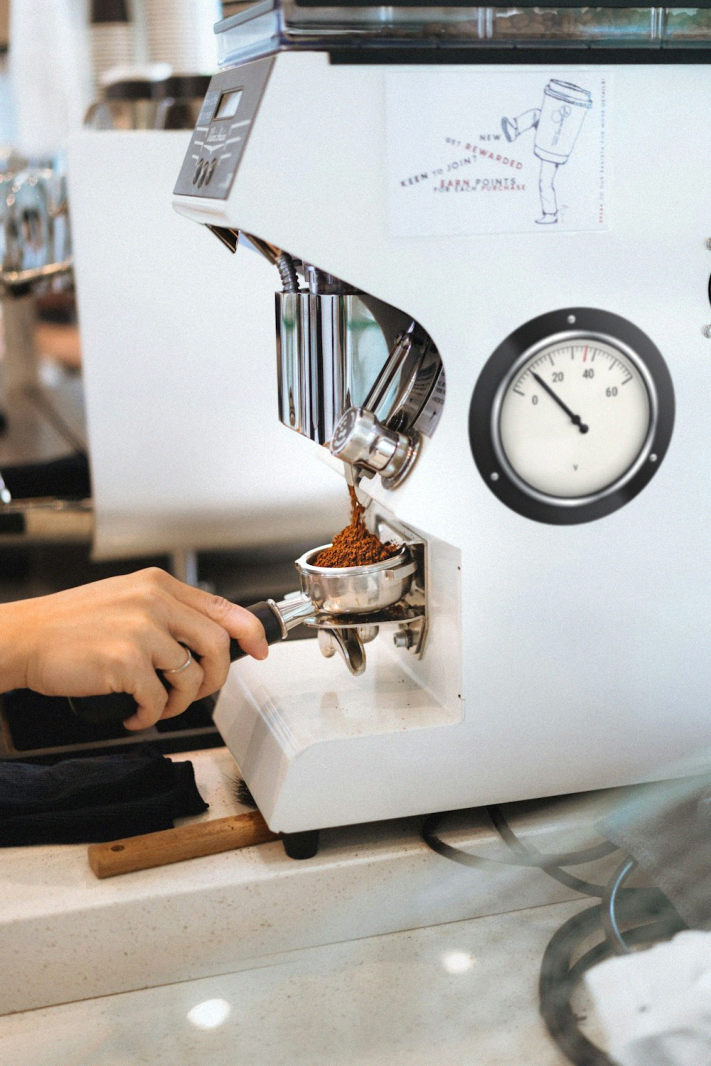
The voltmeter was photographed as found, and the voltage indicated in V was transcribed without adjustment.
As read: 10 V
